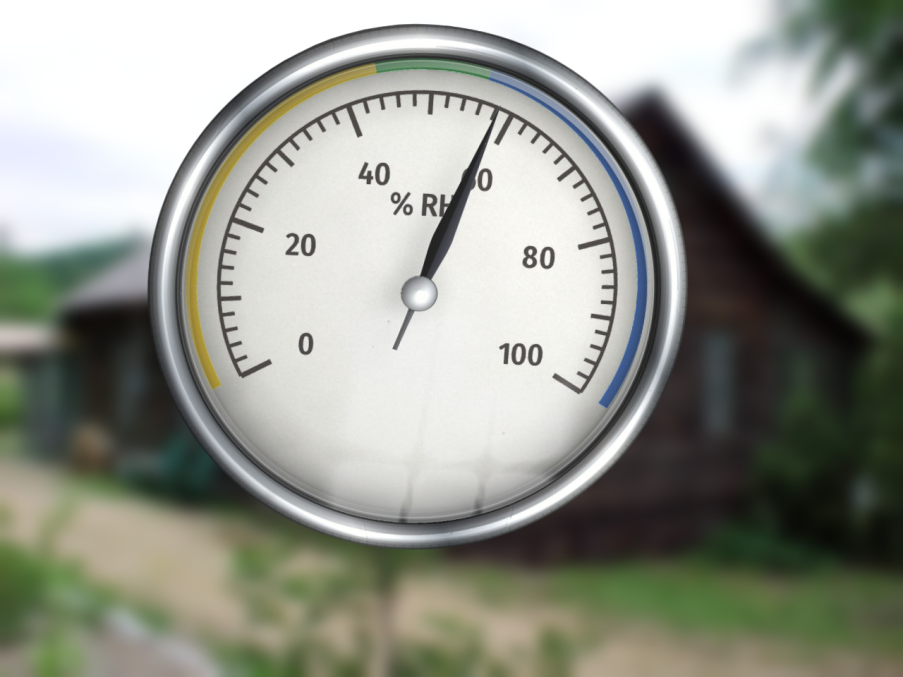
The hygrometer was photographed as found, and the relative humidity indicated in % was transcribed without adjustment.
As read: 58 %
